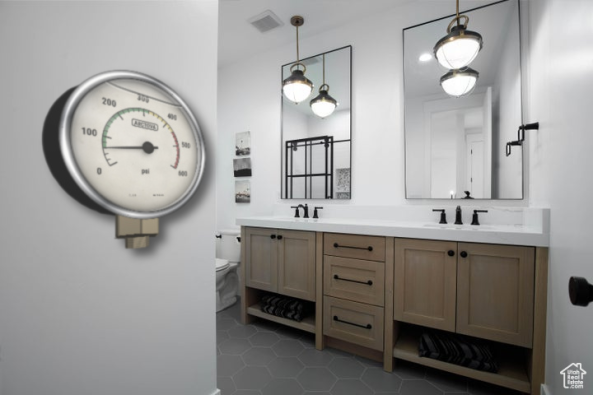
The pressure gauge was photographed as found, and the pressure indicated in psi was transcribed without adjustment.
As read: 60 psi
